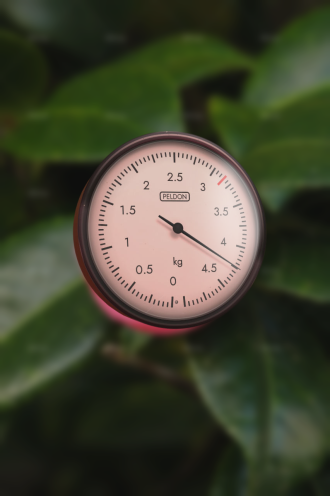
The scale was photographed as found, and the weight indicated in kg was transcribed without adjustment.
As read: 4.25 kg
